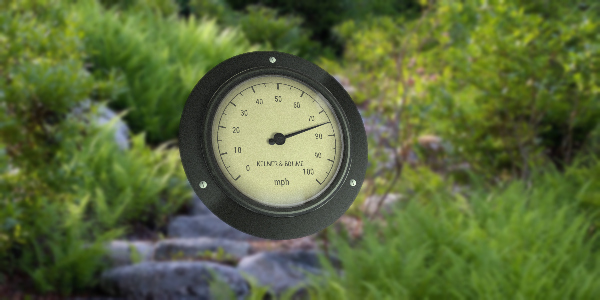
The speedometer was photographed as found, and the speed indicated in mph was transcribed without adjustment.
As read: 75 mph
